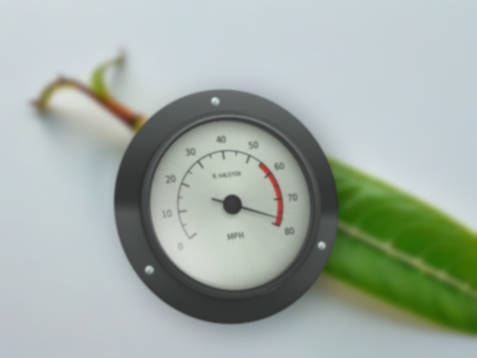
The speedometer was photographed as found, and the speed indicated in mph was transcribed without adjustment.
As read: 77.5 mph
